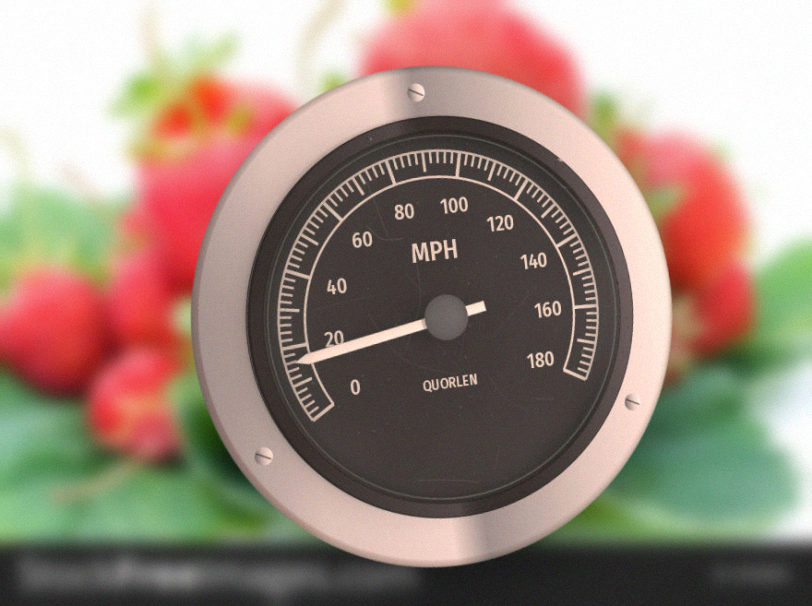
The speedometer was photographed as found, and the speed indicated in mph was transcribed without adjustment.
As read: 16 mph
